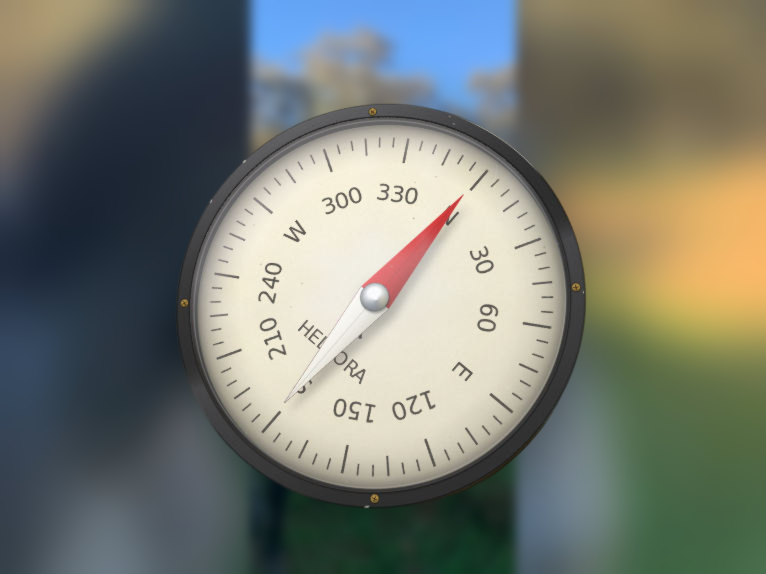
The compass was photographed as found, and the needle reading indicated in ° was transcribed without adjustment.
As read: 0 °
